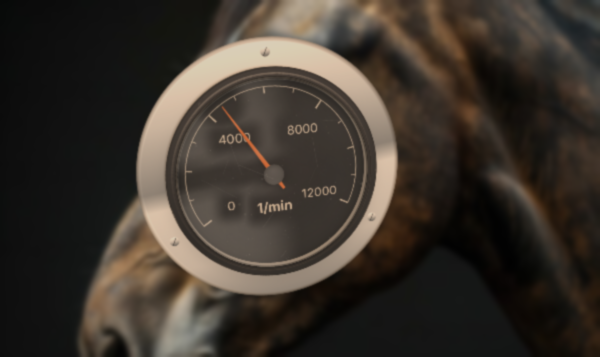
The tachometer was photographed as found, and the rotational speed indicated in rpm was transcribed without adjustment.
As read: 4500 rpm
